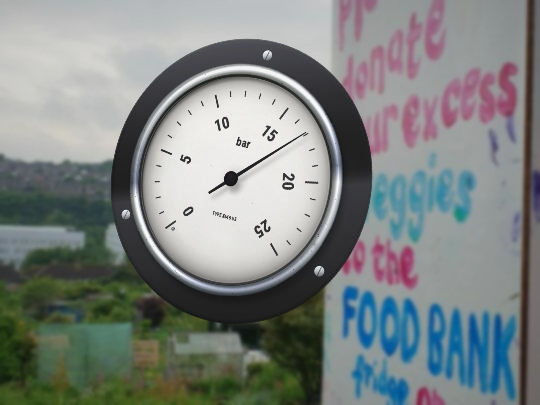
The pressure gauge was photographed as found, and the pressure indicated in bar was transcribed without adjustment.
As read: 17 bar
